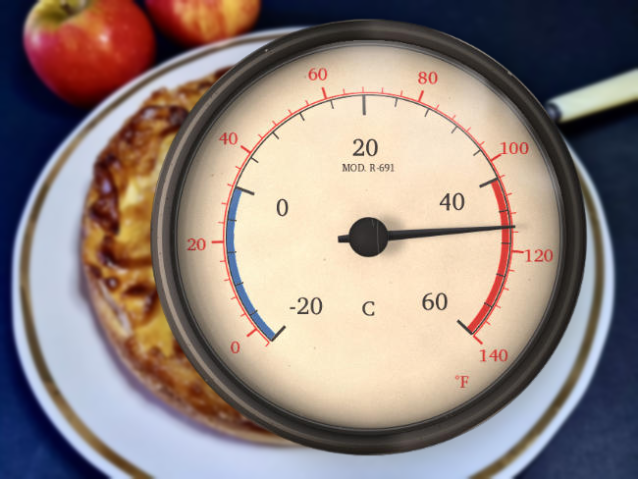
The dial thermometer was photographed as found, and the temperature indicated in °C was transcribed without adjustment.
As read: 46 °C
